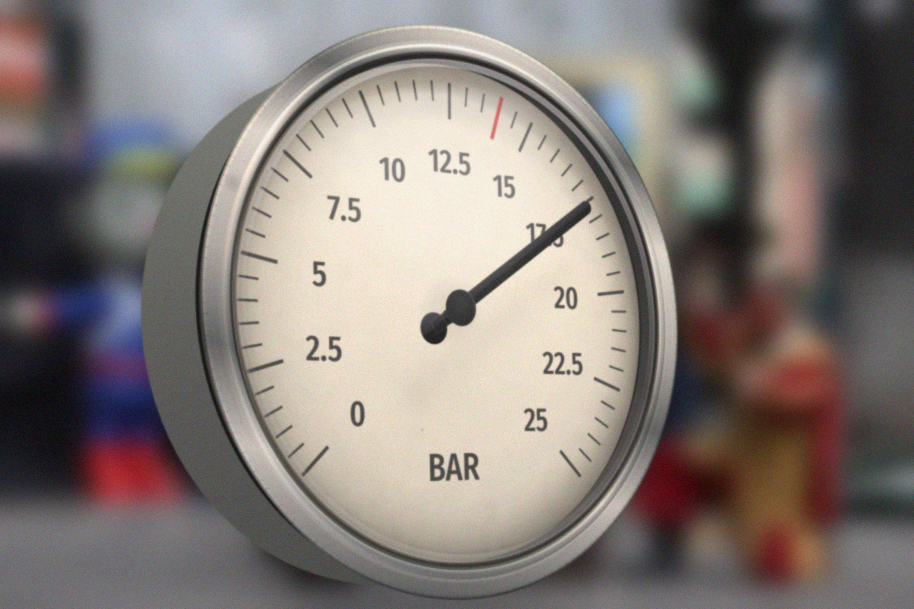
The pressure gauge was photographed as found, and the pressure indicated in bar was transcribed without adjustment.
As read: 17.5 bar
